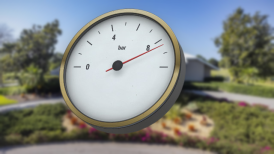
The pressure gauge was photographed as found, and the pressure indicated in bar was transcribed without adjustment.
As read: 8.5 bar
